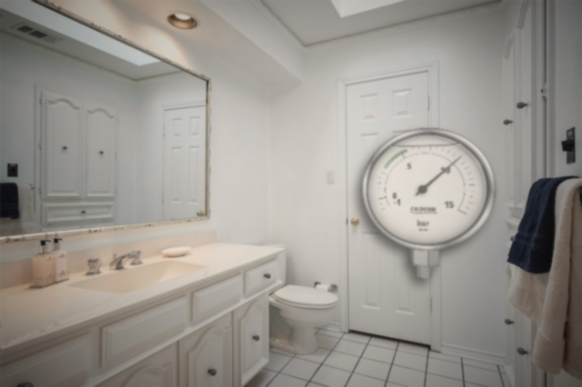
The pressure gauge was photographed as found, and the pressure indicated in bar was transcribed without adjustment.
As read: 10 bar
